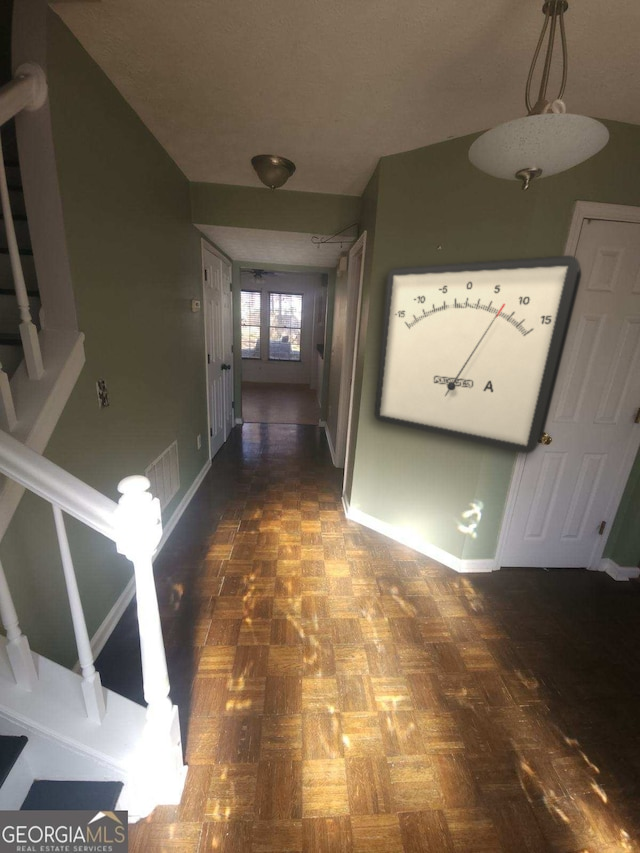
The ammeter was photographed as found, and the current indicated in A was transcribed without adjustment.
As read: 7.5 A
